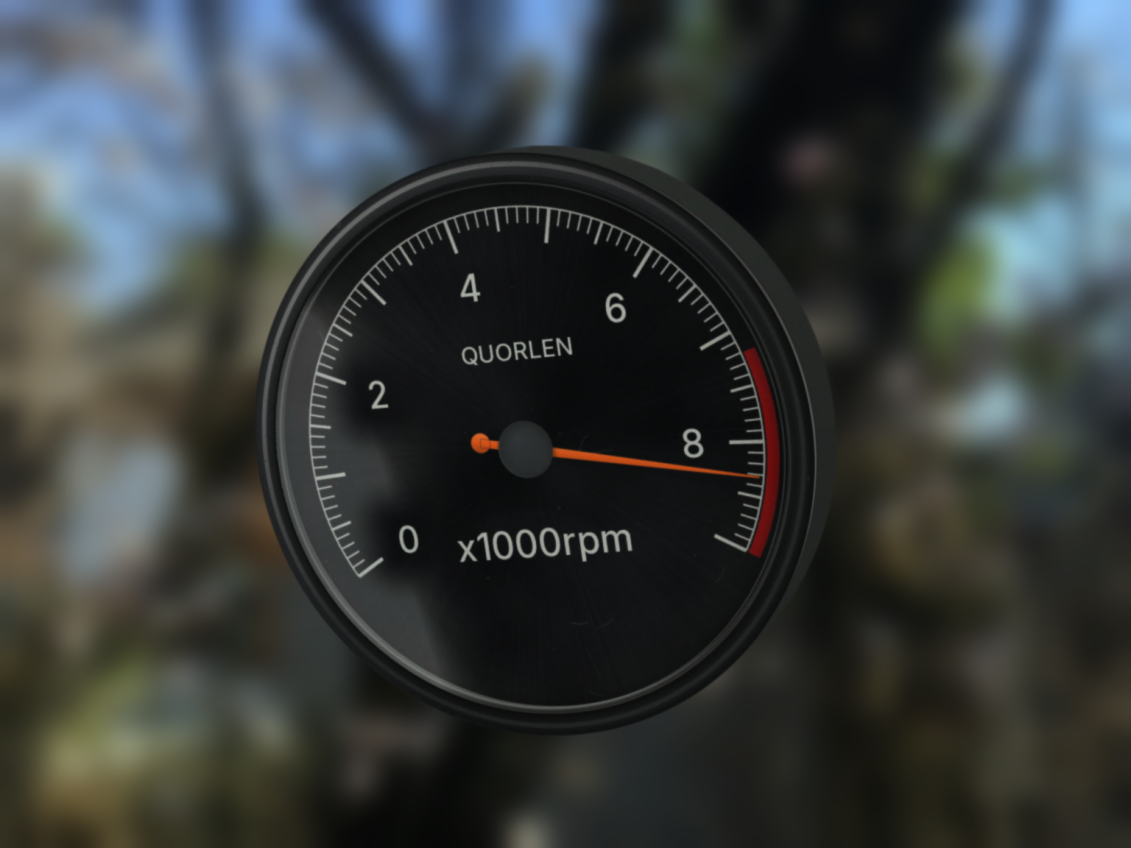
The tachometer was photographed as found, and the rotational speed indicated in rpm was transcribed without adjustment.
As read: 8300 rpm
